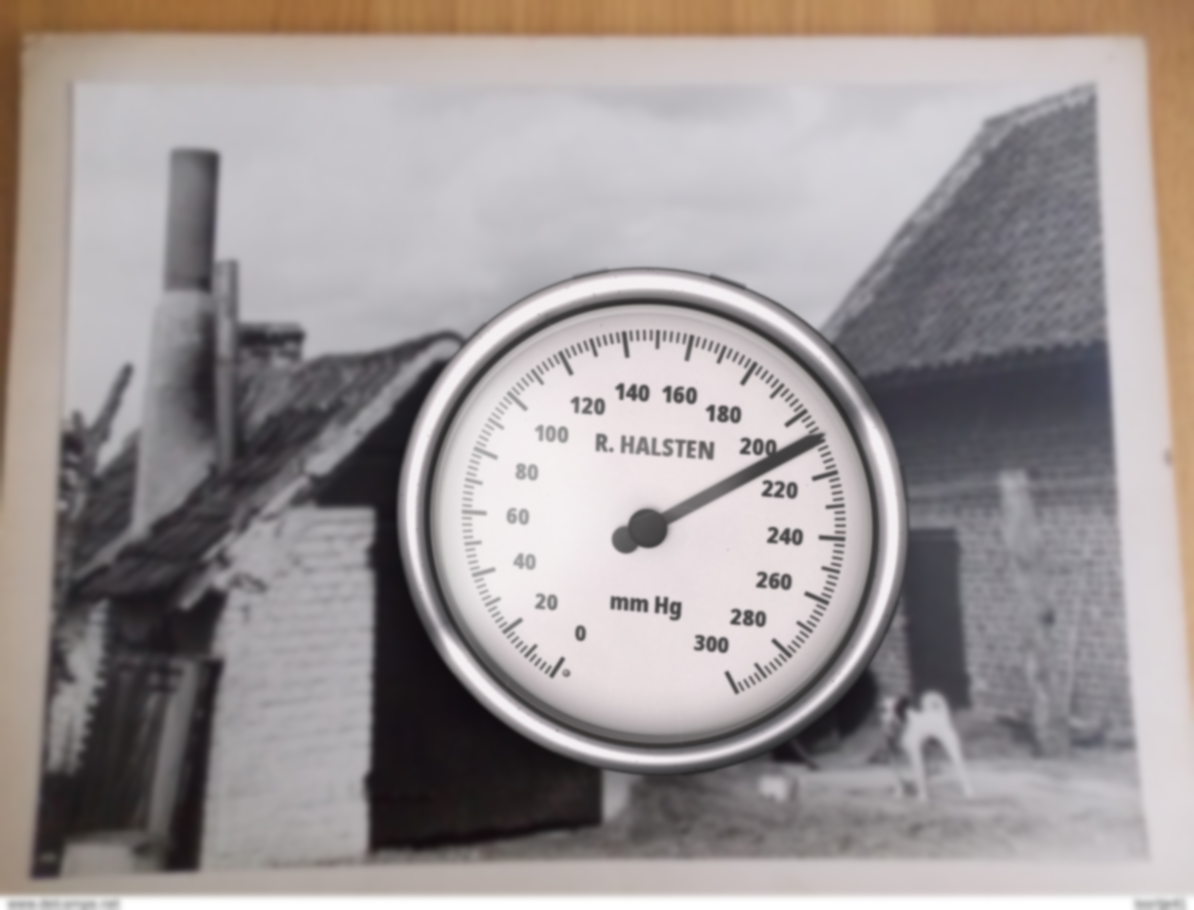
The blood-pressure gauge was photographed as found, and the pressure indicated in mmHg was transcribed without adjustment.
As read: 208 mmHg
